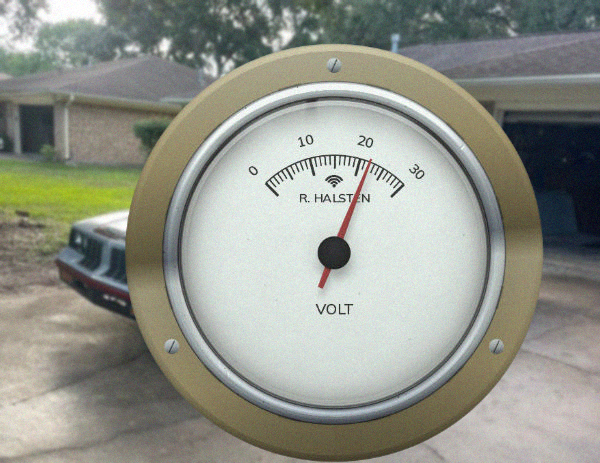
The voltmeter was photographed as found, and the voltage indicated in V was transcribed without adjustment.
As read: 22 V
